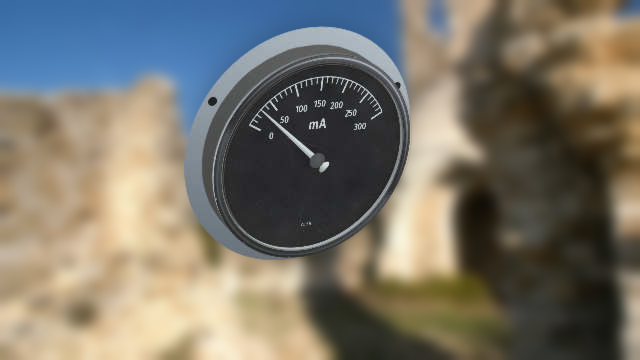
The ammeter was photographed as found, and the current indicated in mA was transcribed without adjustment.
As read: 30 mA
